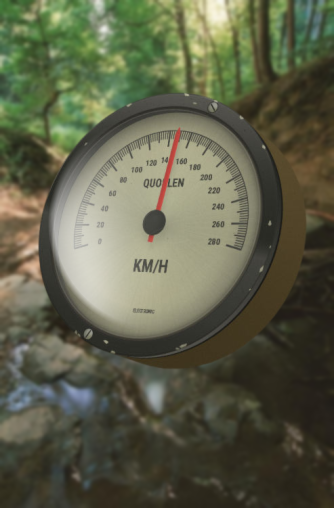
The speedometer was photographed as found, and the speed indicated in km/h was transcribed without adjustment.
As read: 150 km/h
